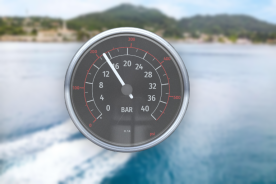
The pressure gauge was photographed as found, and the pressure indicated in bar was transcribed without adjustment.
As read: 15 bar
